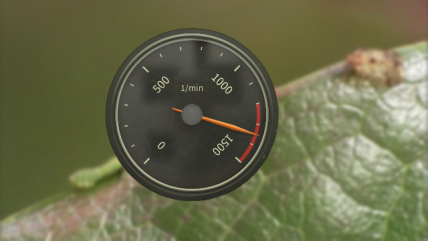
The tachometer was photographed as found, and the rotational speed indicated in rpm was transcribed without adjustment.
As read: 1350 rpm
